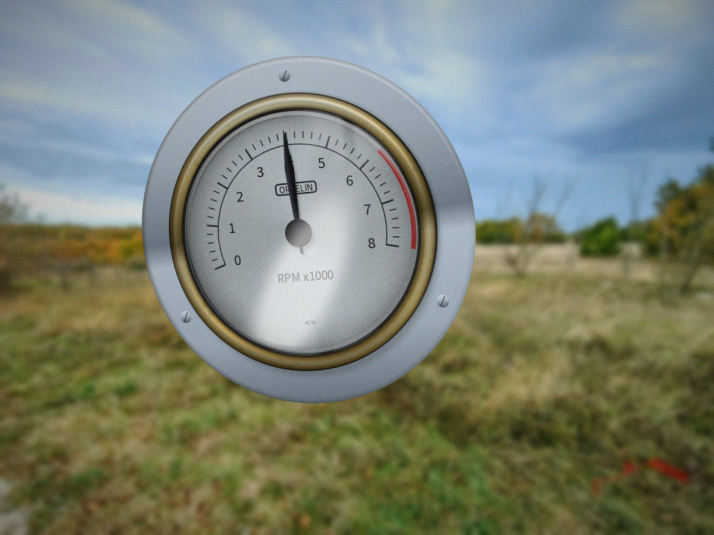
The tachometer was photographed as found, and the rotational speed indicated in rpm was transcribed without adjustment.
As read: 4000 rpm
